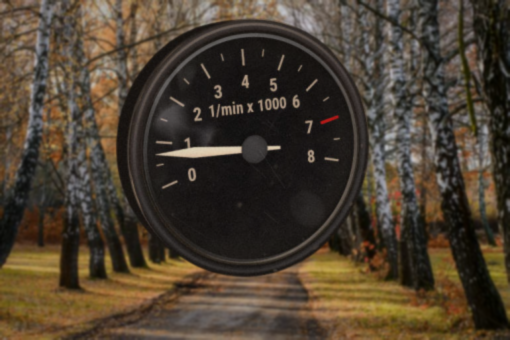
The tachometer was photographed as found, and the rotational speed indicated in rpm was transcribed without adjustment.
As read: 750 rpm
